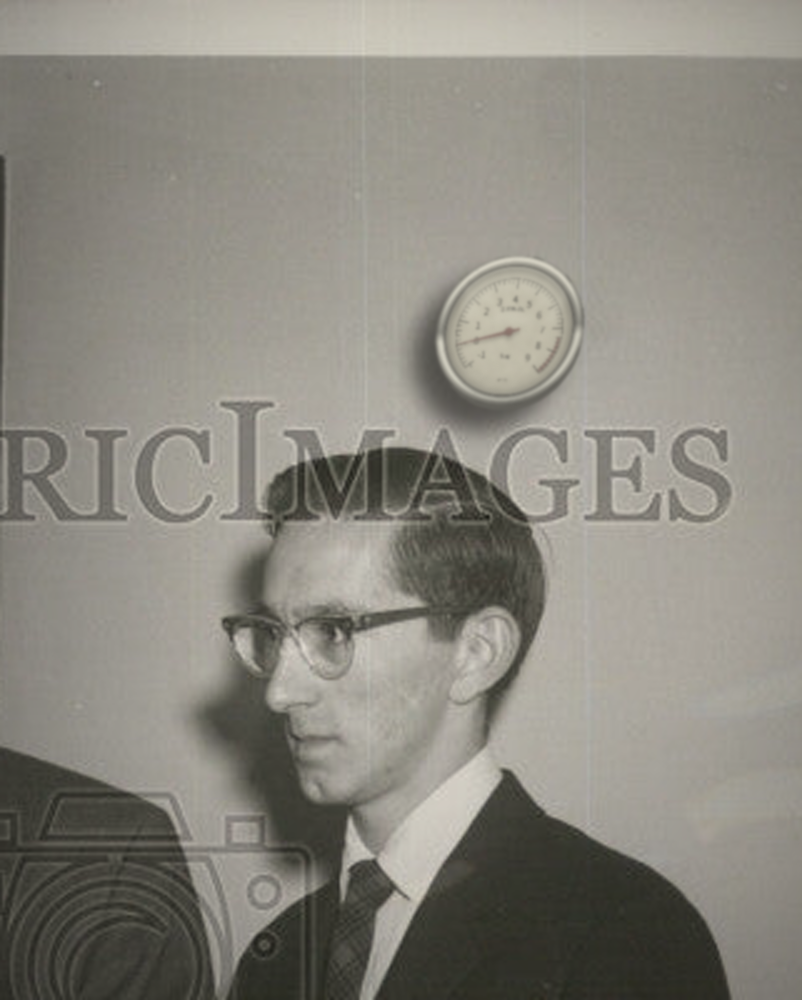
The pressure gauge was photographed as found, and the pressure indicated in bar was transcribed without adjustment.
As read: 0 bar
